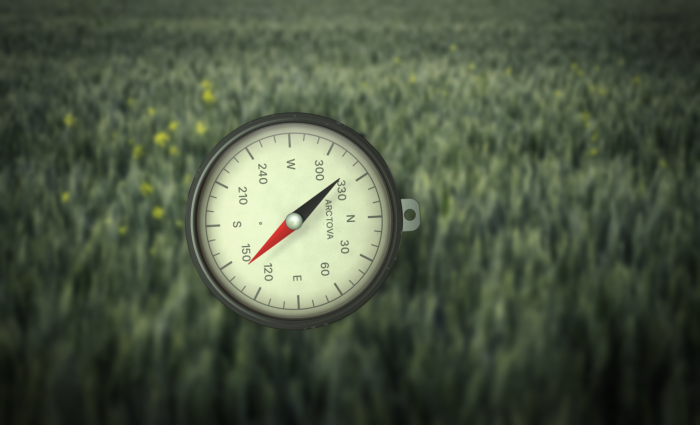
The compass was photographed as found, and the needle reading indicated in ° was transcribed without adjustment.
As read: 140 °
